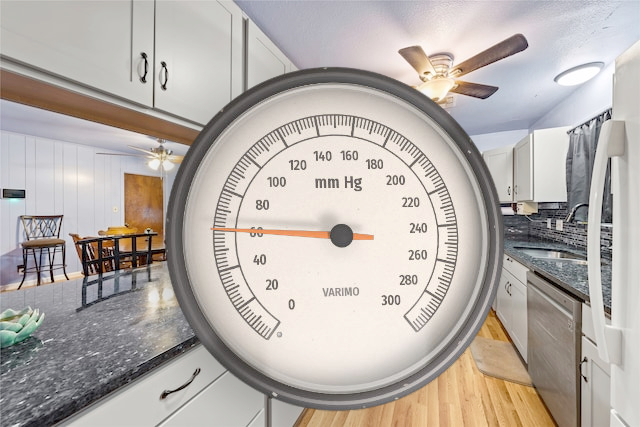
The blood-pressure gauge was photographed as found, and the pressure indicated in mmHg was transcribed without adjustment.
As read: 60 mmHg
